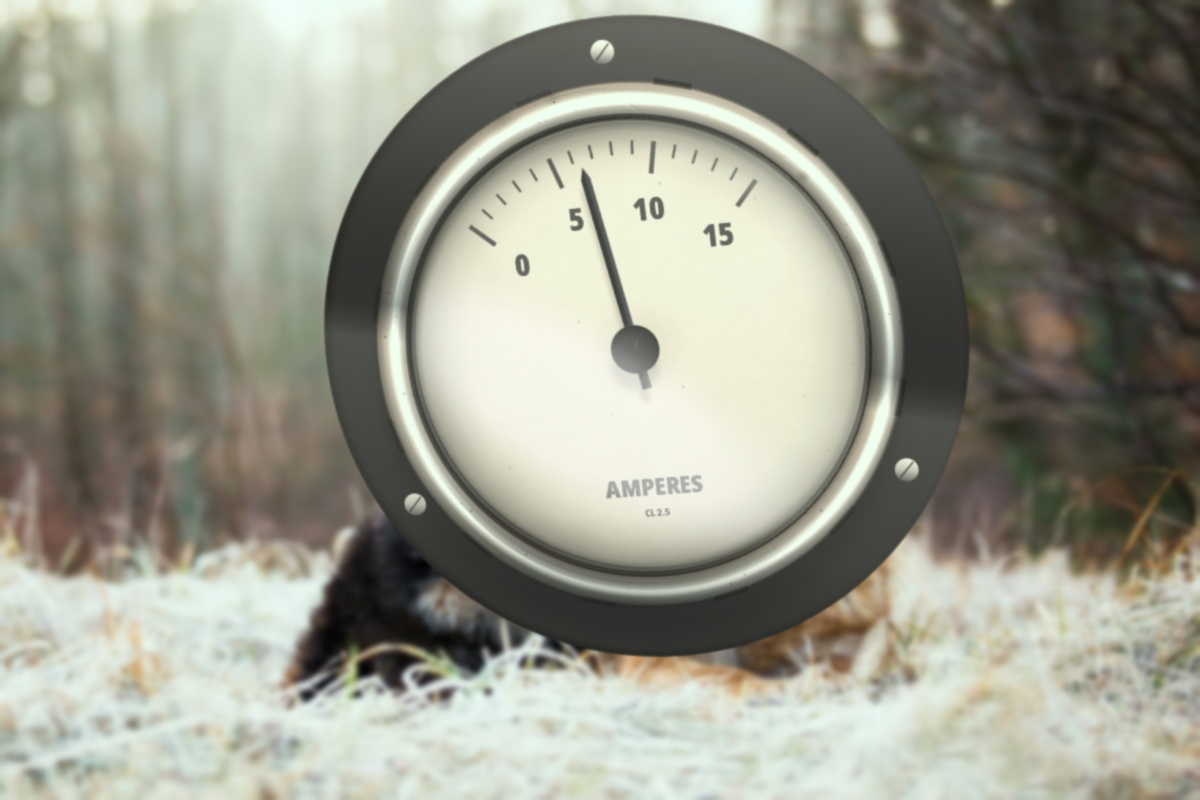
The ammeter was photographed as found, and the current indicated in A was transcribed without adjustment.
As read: 6.5 A
